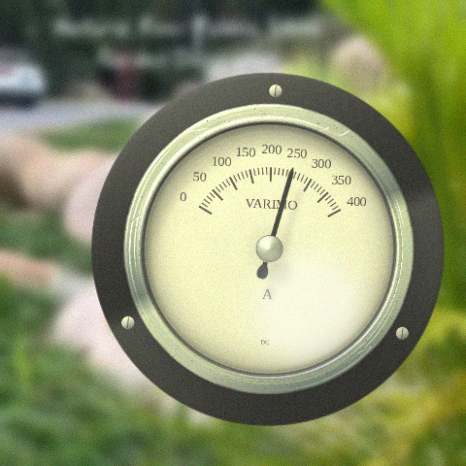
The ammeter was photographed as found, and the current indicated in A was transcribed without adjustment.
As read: 250 A
